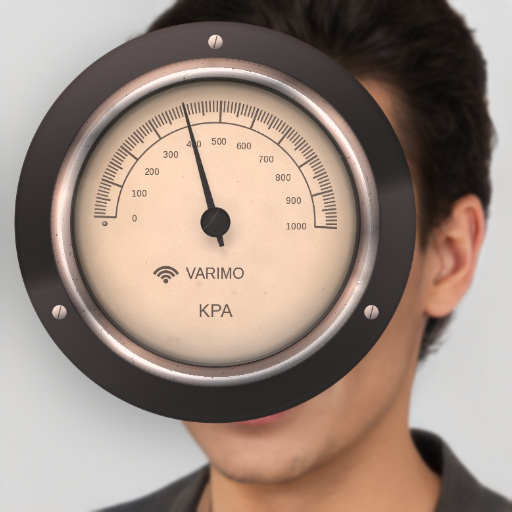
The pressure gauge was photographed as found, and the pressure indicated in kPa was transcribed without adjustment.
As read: 400 kPa
